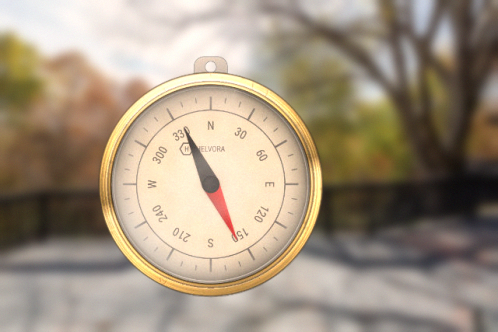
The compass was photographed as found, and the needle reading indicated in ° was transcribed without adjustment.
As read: 155 °
